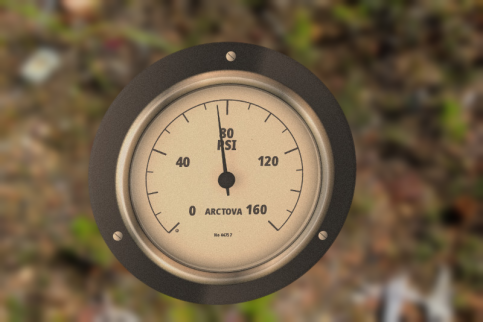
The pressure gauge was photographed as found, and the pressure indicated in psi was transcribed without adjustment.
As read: 75 psi
